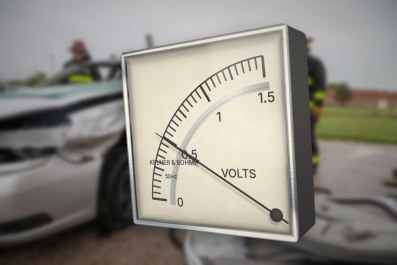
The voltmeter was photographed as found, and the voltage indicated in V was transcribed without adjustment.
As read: 0.5 V
